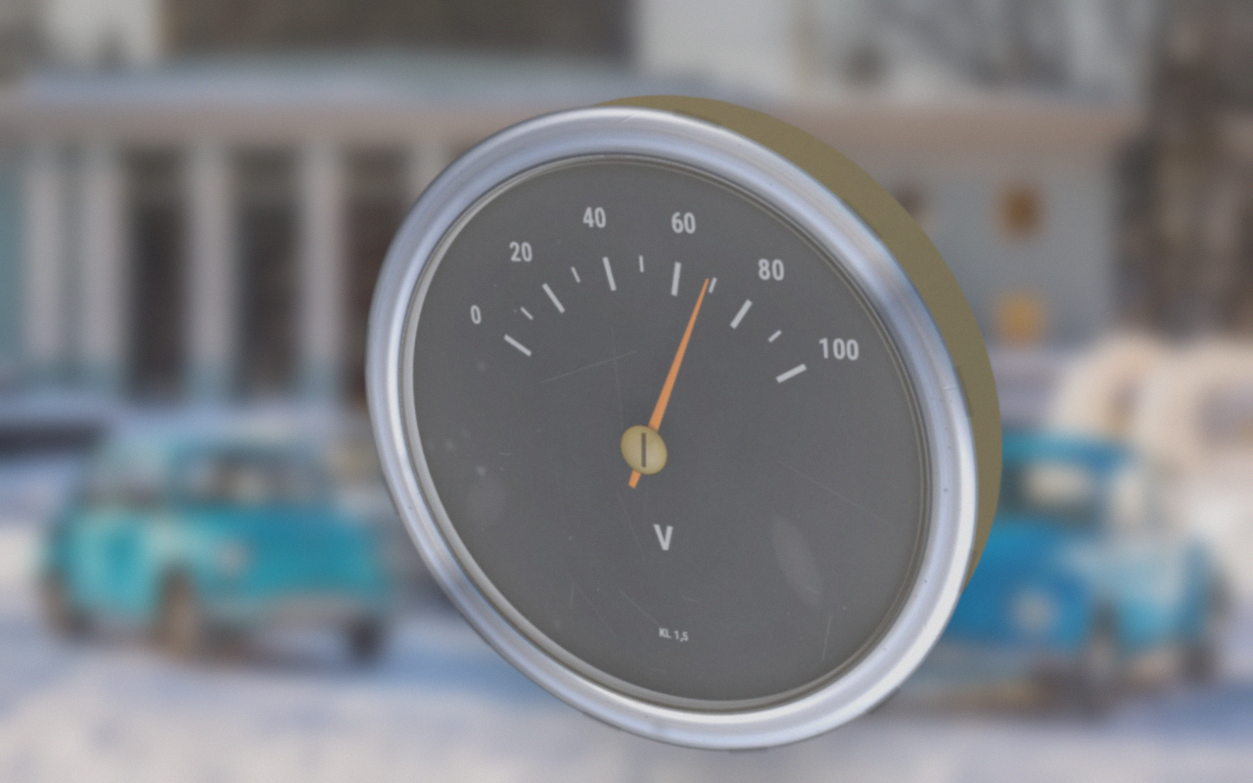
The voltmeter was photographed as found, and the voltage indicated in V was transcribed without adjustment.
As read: 70 V
